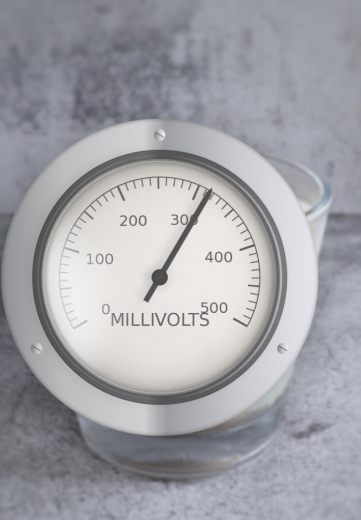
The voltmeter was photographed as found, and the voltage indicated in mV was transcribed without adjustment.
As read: 315 mV
